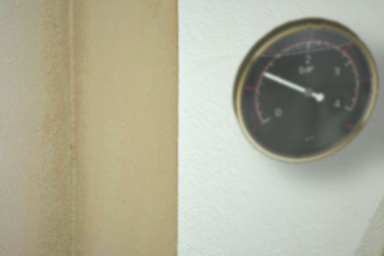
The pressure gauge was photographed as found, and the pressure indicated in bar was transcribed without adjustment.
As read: 1 bar
